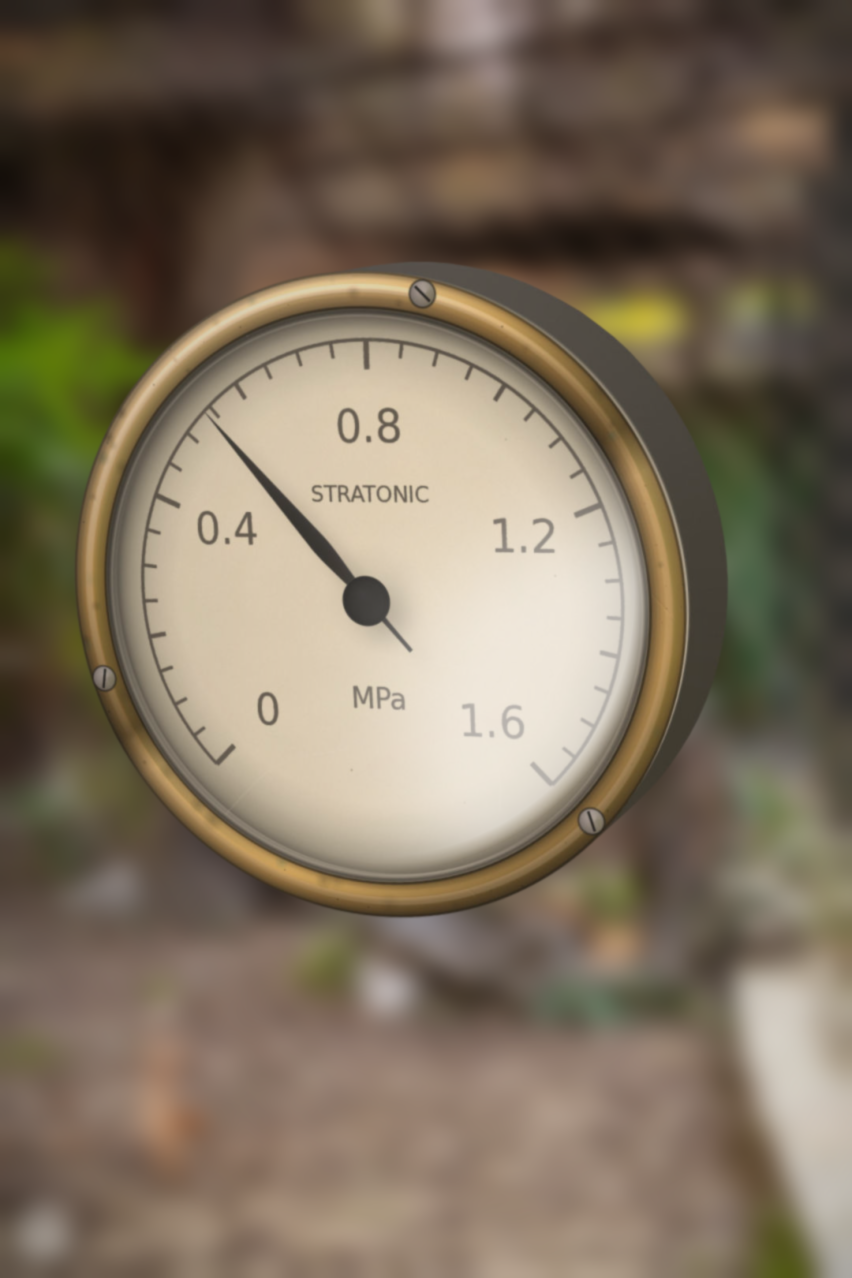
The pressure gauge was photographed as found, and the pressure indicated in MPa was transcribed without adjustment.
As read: 0.55 MPa
